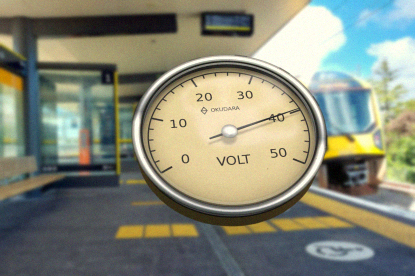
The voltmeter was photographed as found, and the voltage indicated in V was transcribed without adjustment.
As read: 40 V
